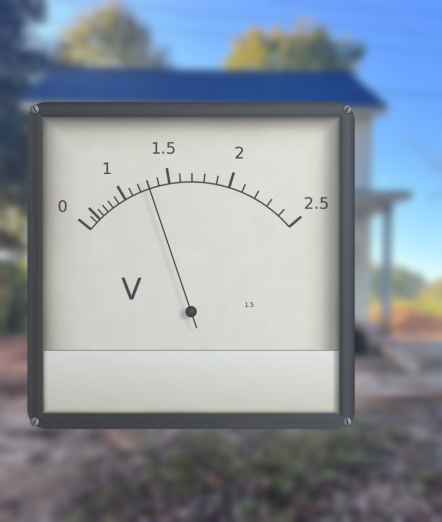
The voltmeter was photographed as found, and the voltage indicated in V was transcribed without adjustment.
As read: 1.3 V
